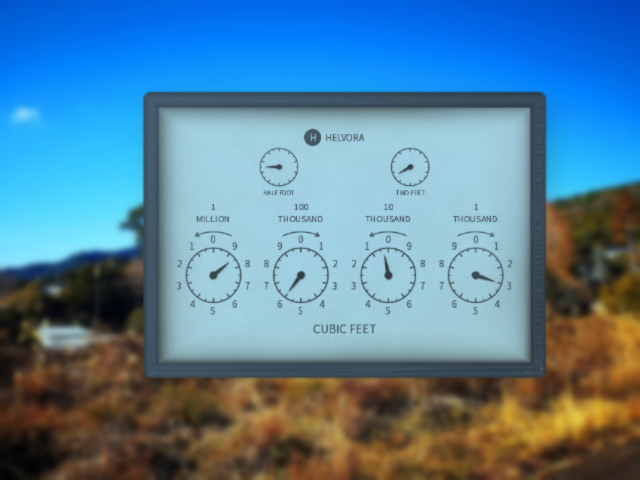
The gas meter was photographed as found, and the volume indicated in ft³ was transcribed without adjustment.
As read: 860300 ft³
